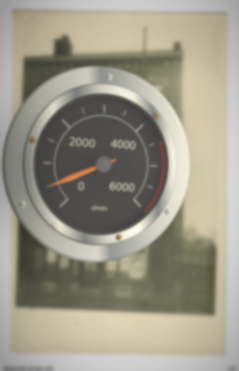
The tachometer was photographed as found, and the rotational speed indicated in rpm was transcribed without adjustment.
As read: 500 rpm
